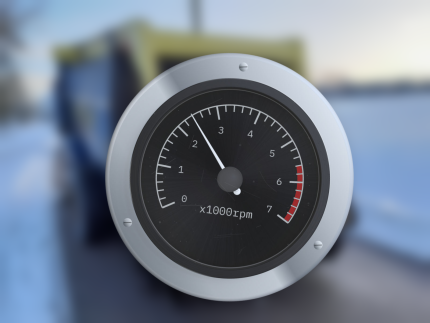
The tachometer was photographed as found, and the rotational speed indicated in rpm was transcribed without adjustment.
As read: 2400 rpm
